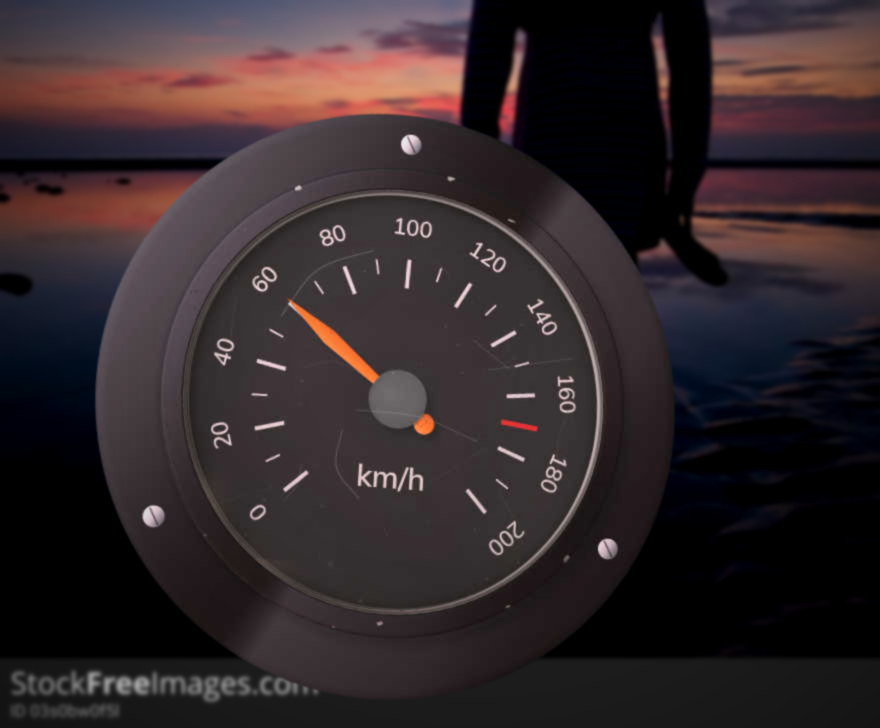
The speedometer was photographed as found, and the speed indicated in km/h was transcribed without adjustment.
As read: 60 km/h
